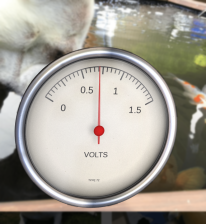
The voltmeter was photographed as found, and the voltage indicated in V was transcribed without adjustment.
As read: 0.7 V
